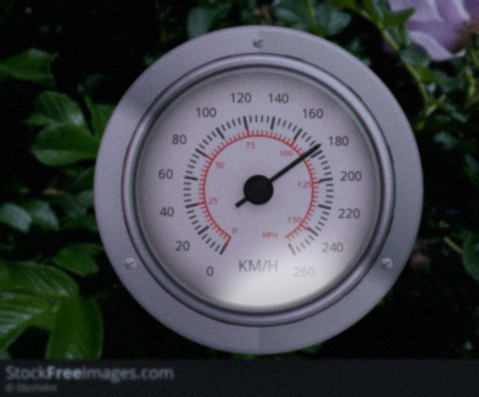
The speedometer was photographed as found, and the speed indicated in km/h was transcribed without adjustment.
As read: 176 km/h
